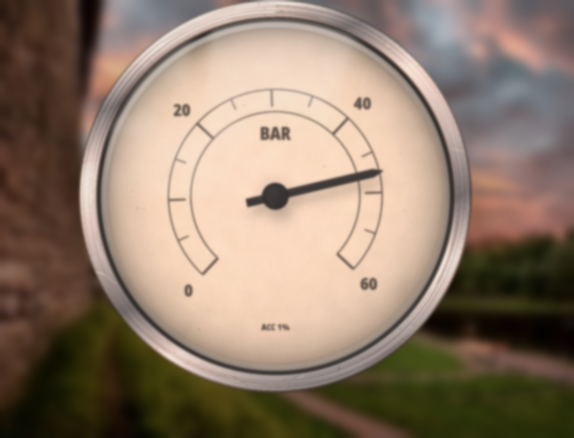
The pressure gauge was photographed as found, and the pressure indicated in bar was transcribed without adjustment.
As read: 47.5 bar
